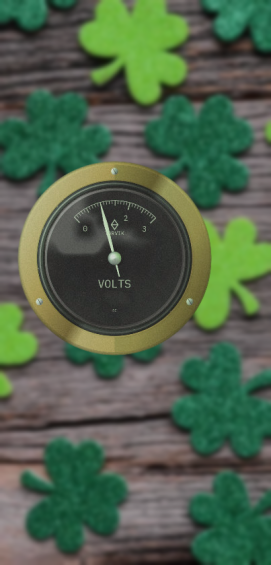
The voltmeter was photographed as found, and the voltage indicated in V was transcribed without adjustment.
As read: 1 V
